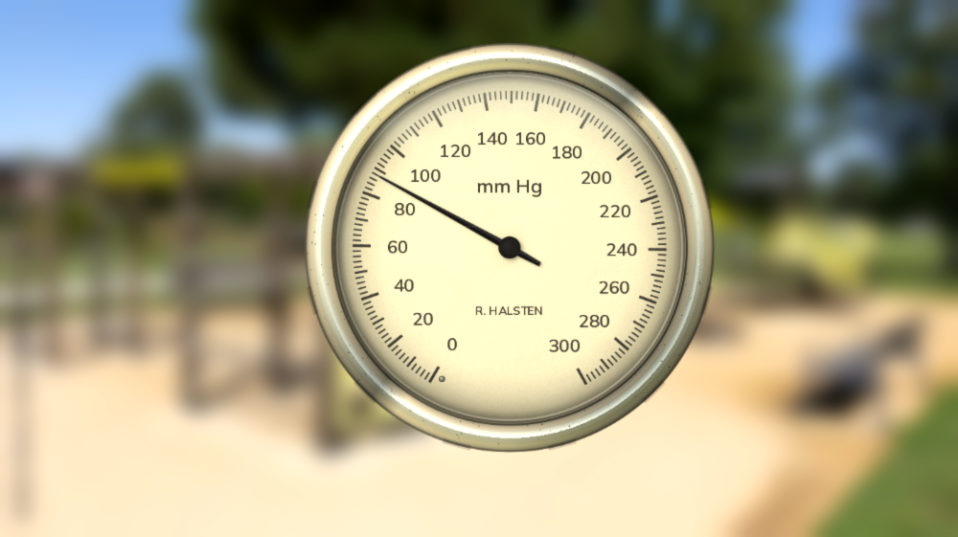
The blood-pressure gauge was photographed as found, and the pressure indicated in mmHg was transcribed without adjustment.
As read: 88 mmHg
